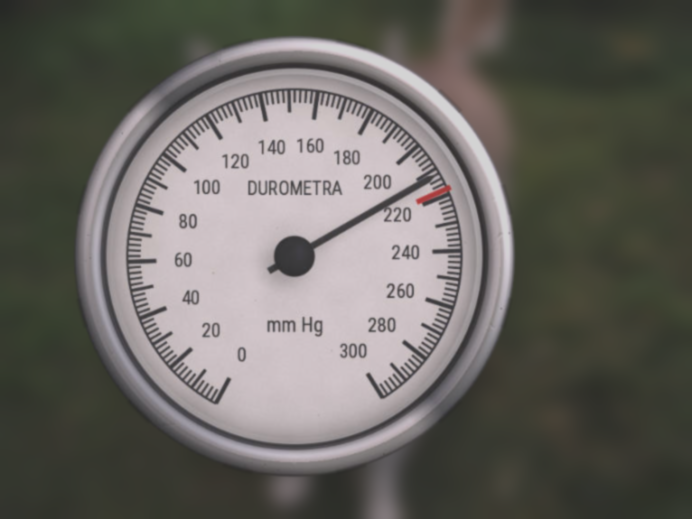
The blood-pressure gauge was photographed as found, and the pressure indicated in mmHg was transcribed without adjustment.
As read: 212 mmHg
